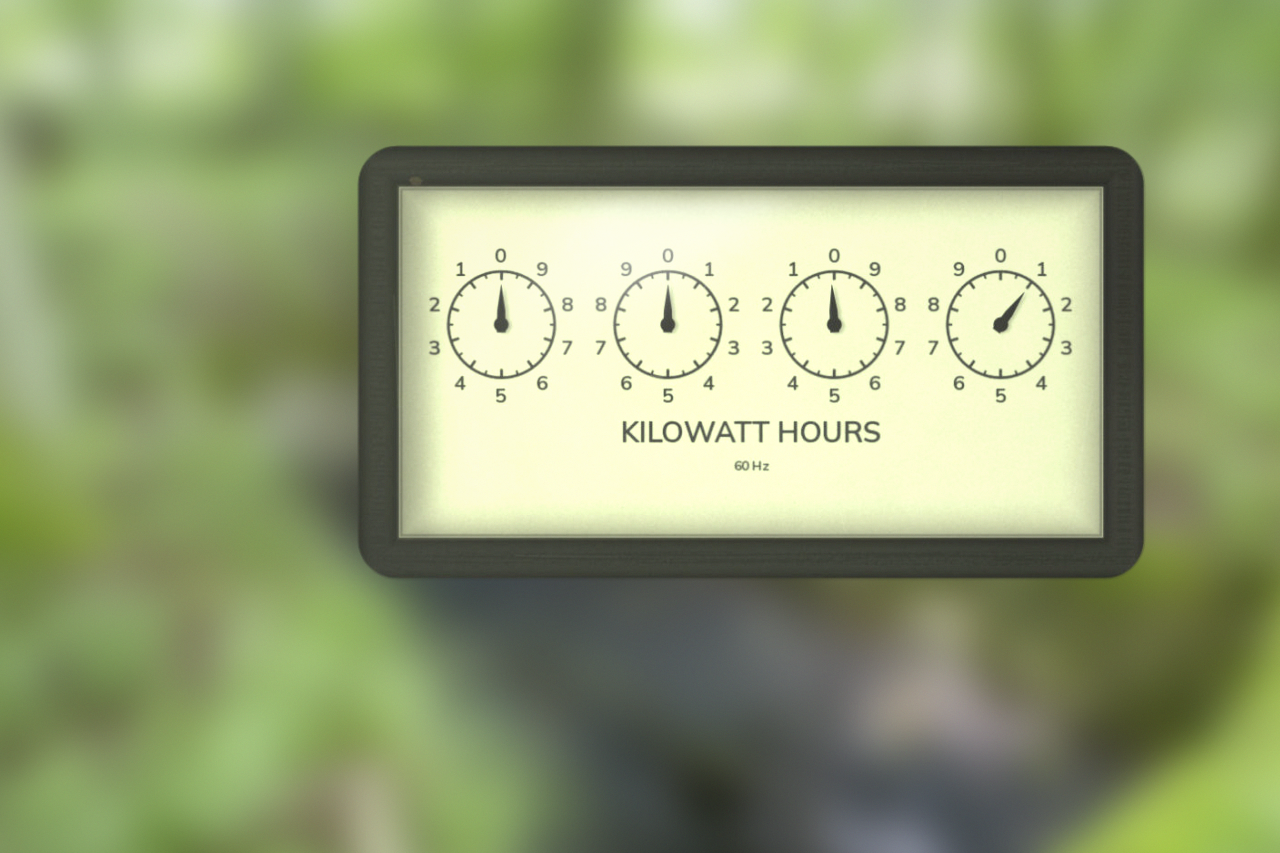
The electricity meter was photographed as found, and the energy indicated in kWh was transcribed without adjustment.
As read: 1 kWh
